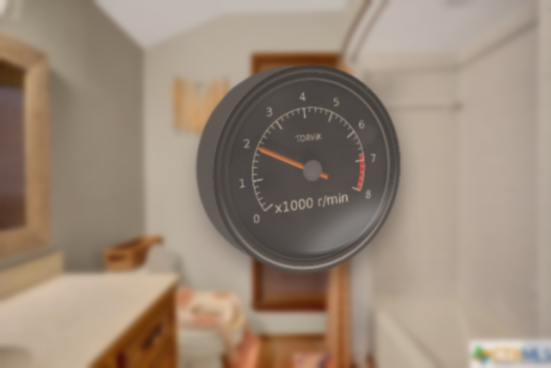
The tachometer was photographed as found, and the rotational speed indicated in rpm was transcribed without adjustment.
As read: 2000 rpm
